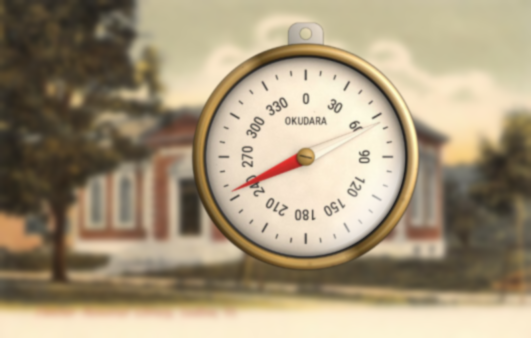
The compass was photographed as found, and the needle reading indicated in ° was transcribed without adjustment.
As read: 245 °
